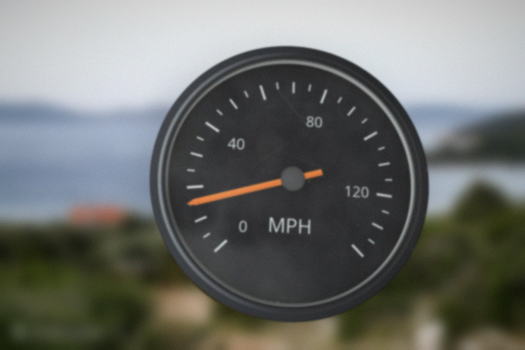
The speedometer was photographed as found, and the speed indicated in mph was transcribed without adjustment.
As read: 15 mph
